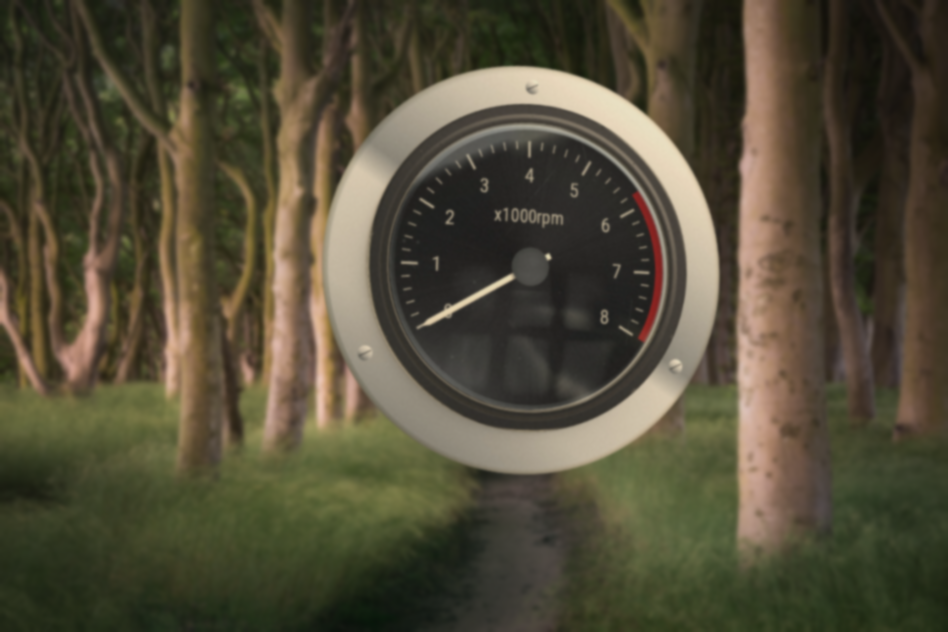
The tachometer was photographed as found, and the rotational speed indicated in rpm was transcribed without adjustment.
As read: 0 rpm
